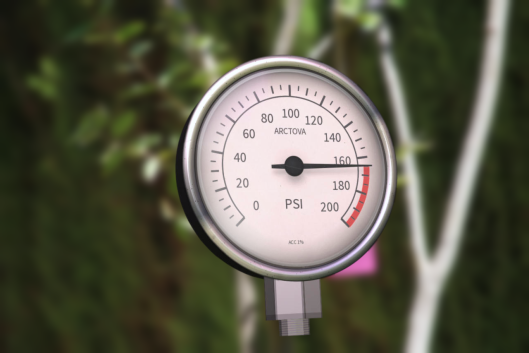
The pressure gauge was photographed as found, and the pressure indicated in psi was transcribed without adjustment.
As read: 165 psi
